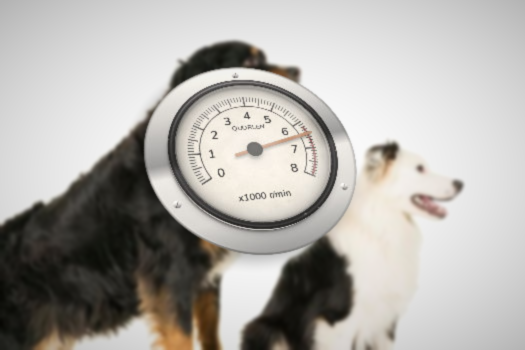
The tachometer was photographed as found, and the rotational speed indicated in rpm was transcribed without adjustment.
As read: 6500 rpm
